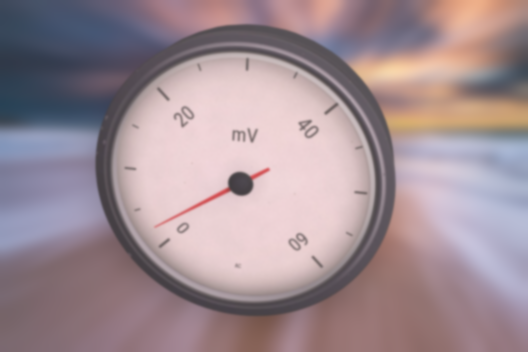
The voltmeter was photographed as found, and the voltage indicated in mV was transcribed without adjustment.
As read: 2.5 mV
